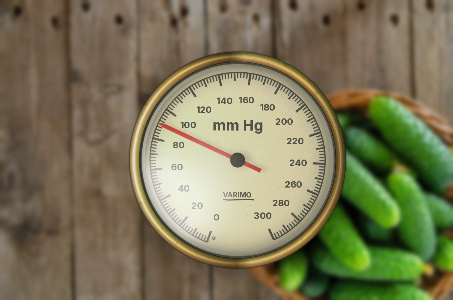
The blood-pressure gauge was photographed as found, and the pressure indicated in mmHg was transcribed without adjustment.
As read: 90 mmHg
